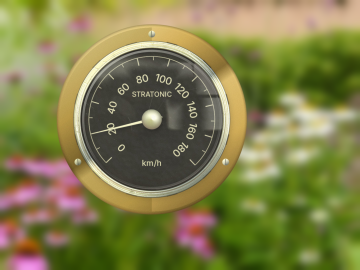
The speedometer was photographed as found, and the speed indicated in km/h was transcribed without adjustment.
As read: 20 km/h
